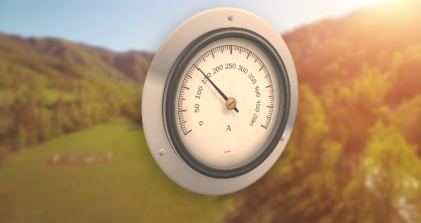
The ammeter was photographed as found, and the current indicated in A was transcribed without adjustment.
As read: 150 A
